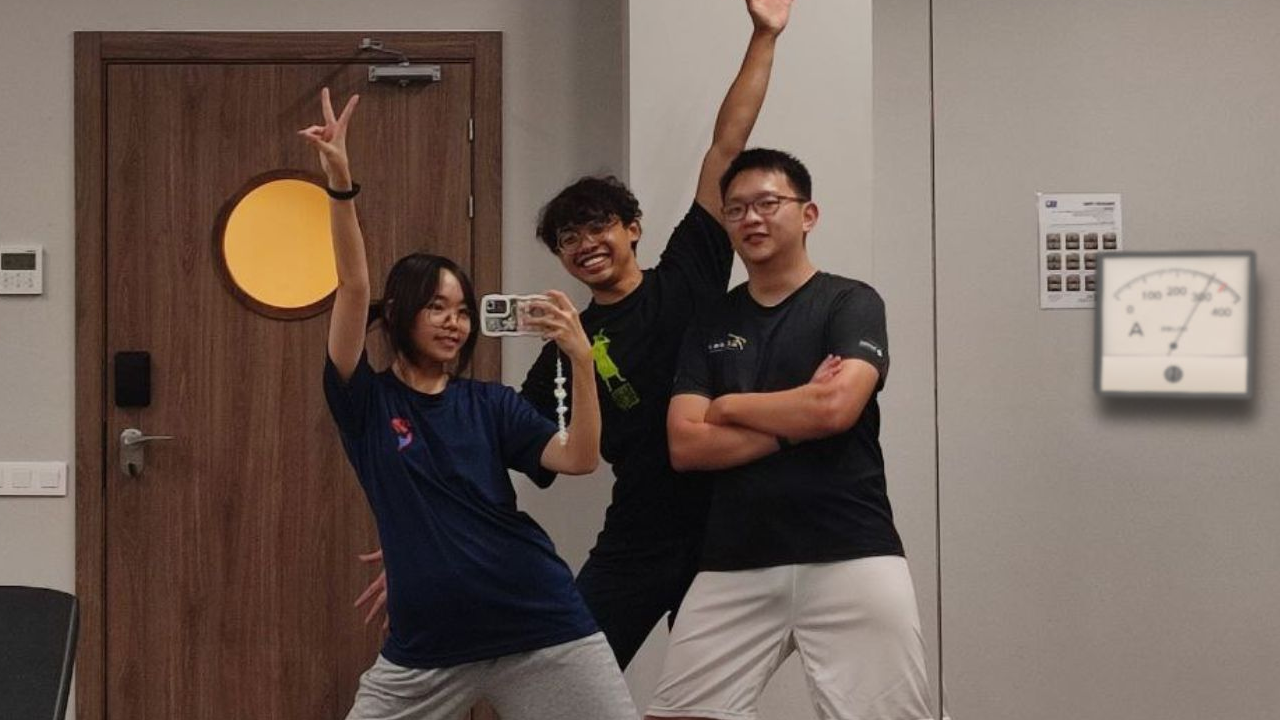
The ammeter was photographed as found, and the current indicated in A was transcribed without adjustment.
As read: 300 A
